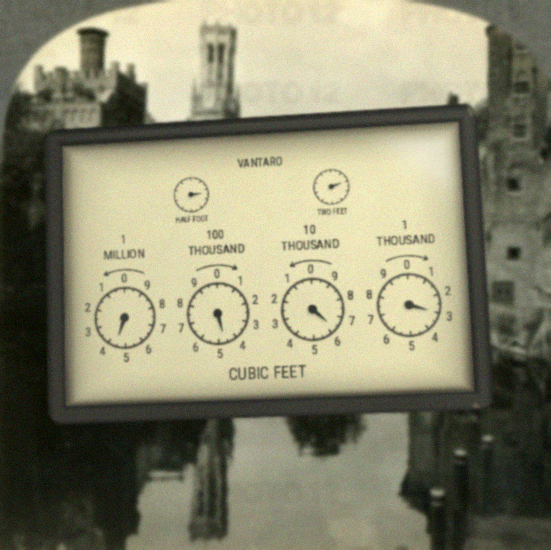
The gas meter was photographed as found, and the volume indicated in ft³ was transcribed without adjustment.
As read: 446300 ft³
